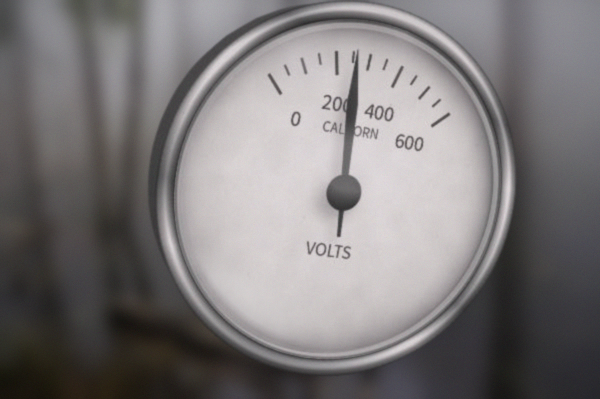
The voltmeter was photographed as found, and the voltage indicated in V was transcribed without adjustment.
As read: 250 V
